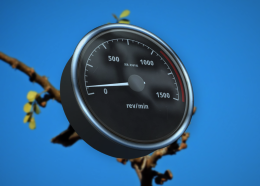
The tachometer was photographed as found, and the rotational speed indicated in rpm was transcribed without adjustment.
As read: 50 rpm
